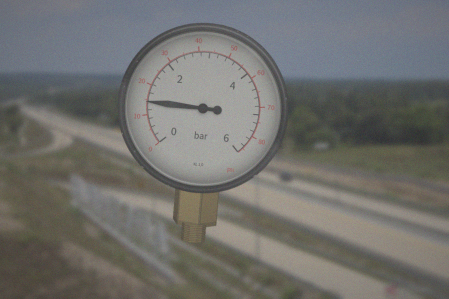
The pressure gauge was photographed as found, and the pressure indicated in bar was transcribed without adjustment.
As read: 1 bar
